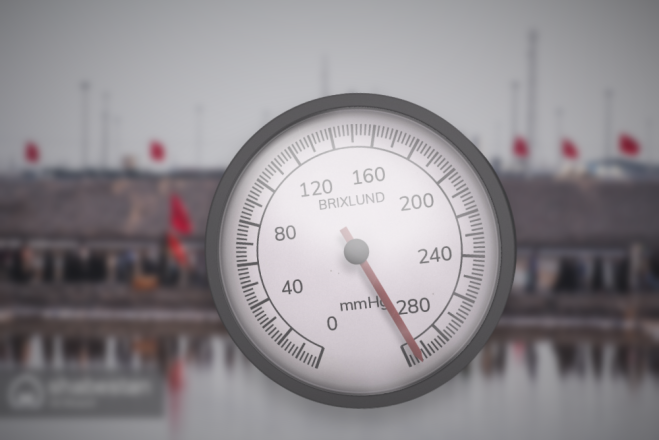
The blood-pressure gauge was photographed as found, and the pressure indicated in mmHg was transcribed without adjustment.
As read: 294 mmHg
